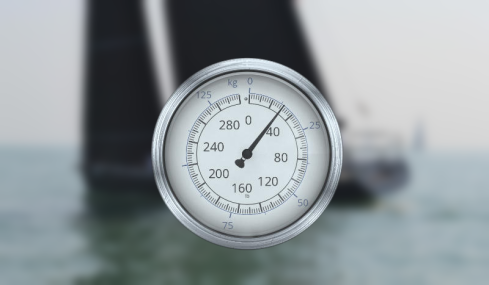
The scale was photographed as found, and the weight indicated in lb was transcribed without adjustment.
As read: 30 lb
